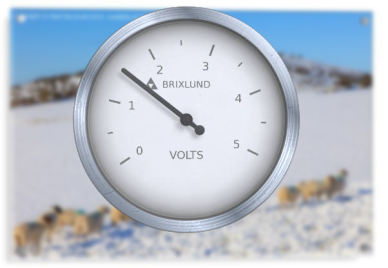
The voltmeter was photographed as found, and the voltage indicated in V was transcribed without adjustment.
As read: 1.5 V
